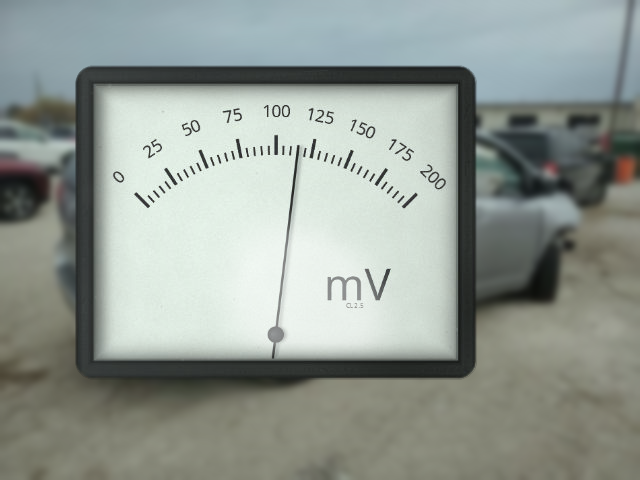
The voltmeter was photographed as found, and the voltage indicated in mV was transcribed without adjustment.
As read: 115 mV
